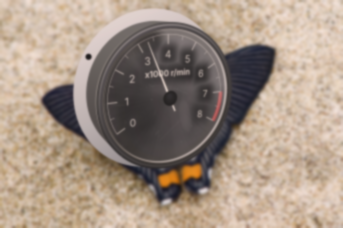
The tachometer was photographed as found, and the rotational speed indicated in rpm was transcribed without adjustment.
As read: 3250 rpm
